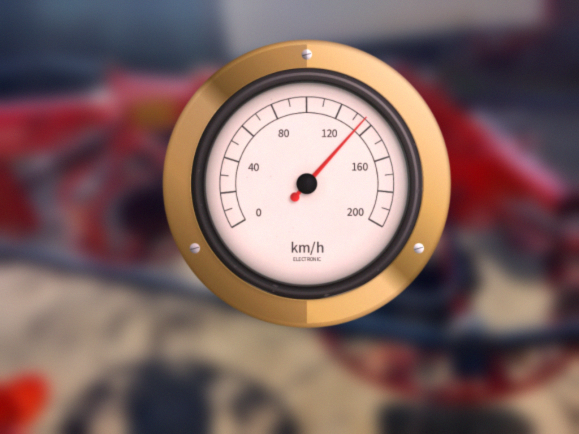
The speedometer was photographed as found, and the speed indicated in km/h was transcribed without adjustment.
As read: 135 km/h
